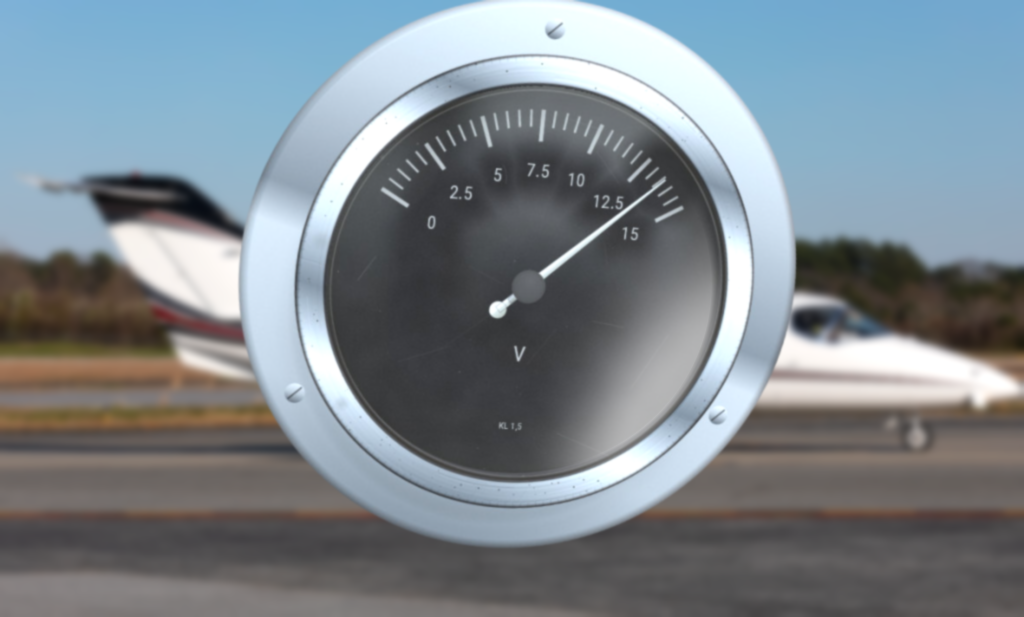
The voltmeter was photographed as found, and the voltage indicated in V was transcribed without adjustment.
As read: 13.5 V
